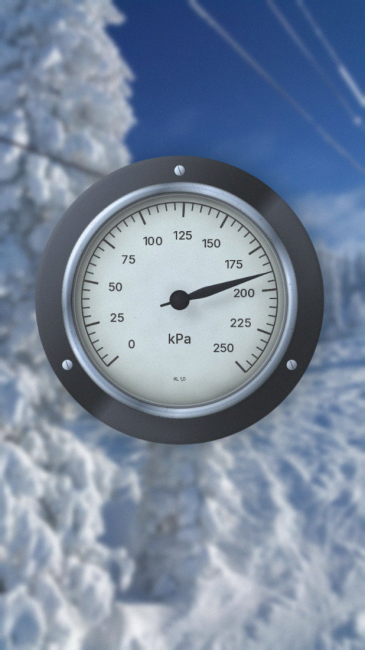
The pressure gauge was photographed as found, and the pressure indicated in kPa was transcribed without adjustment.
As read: 190 kPa
